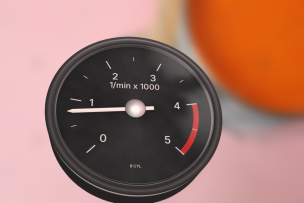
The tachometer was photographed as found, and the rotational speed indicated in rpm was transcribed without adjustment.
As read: 750 rpm
